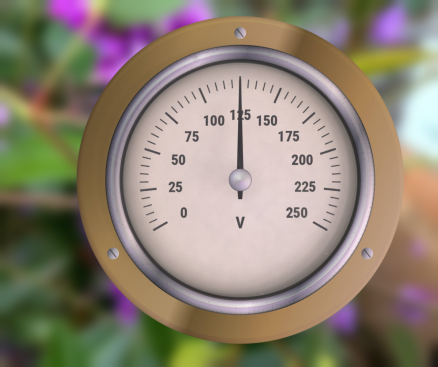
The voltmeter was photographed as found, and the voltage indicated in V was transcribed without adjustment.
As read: 125 V
